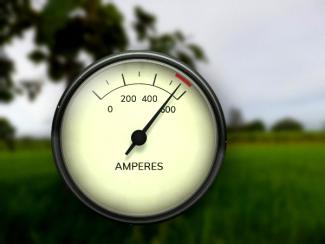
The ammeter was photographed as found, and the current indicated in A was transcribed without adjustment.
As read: 550 A
